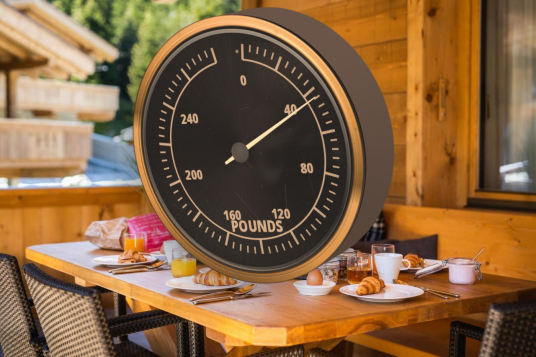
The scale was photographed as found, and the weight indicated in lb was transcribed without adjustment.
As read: 44 lb
